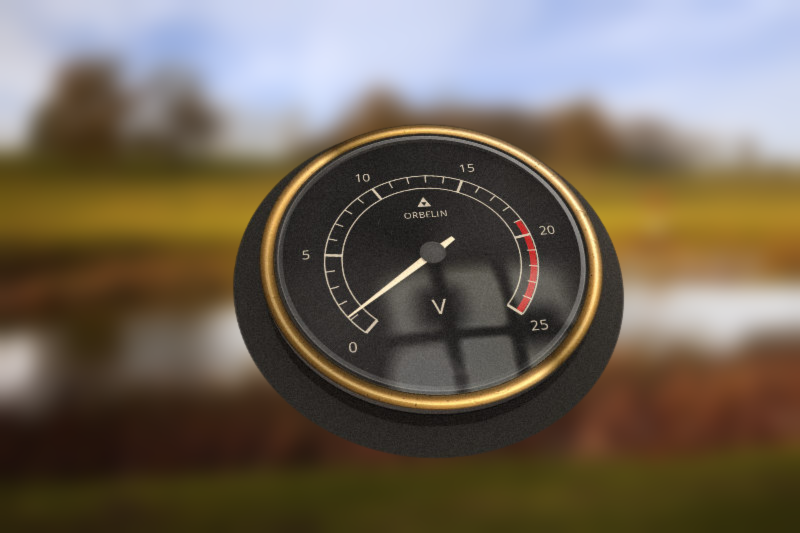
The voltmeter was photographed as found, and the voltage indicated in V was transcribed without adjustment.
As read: 1 V
